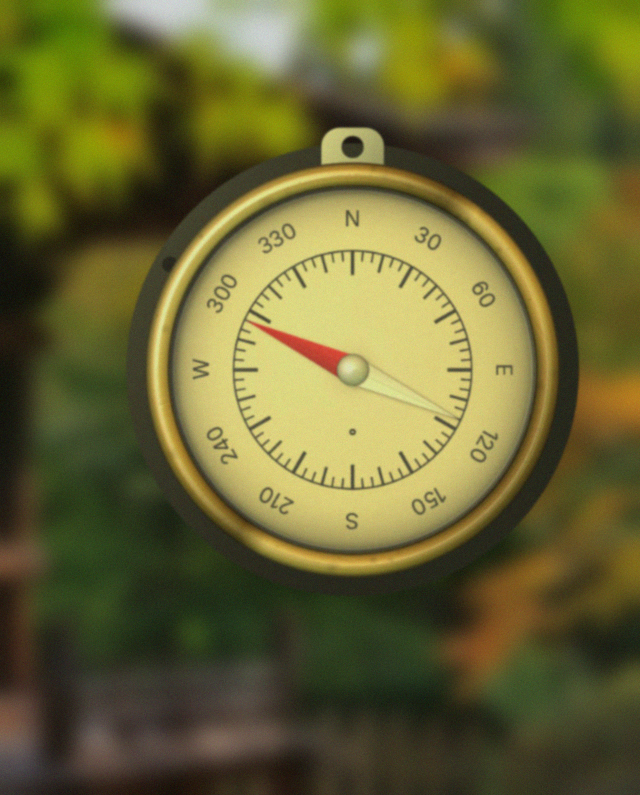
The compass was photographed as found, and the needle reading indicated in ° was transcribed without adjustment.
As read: 295 °
